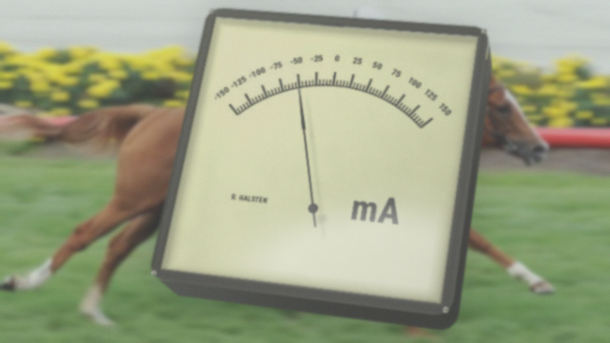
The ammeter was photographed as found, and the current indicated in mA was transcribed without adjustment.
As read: -50 mA
